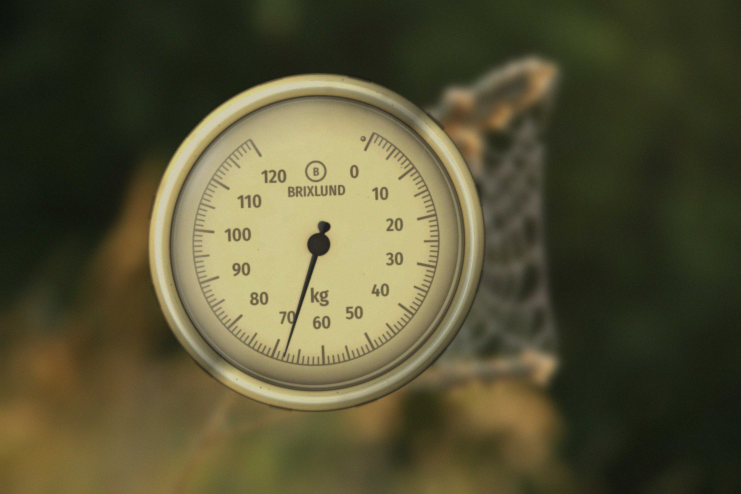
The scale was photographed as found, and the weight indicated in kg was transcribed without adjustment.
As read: 68 kg
